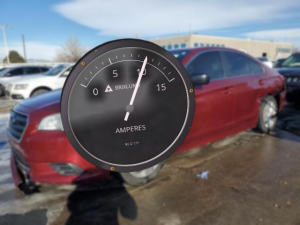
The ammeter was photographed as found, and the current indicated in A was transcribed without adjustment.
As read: 10 A
